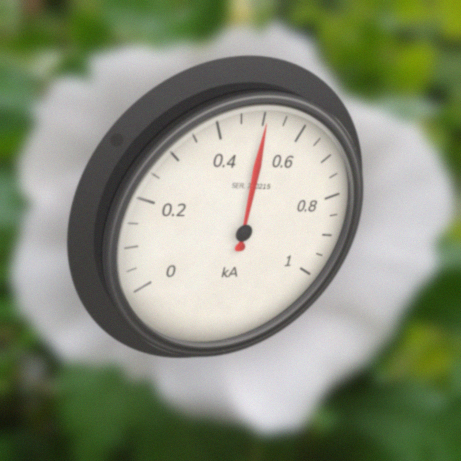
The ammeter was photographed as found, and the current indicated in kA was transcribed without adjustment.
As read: 0.5 kA
